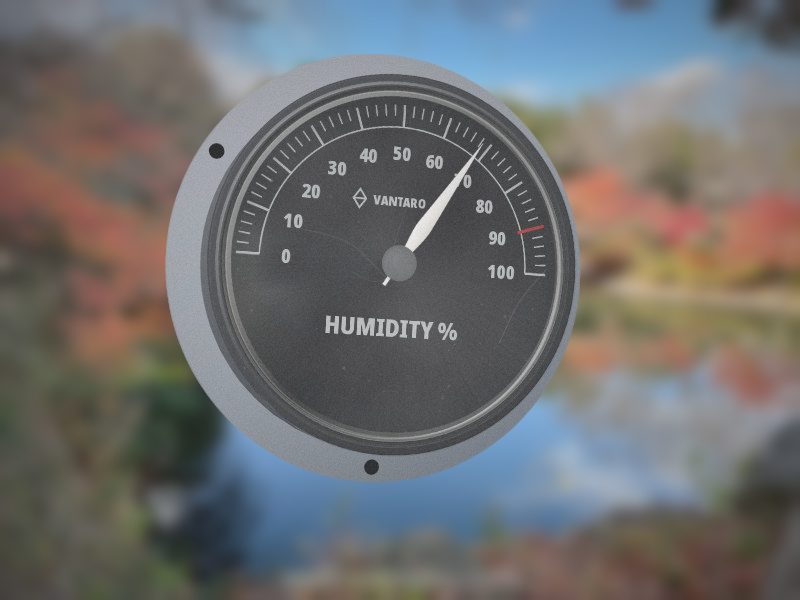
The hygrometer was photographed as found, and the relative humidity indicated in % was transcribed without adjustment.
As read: 68 %
